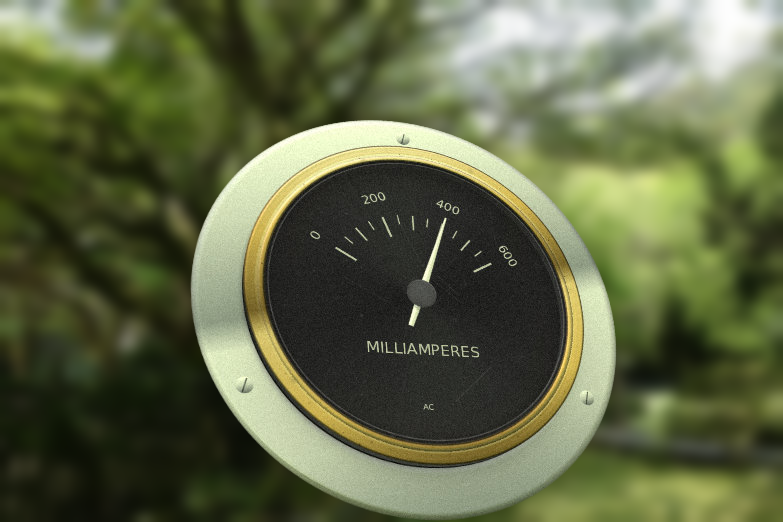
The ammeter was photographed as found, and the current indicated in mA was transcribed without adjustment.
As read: 400 mA
